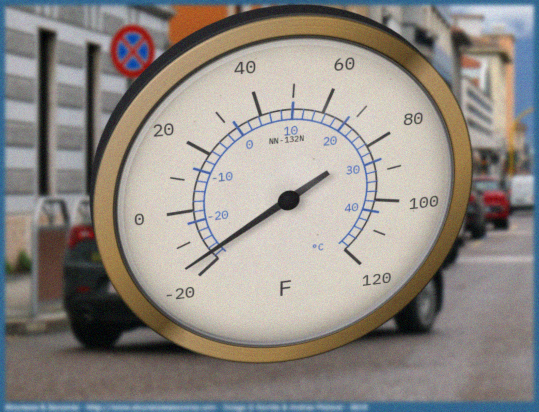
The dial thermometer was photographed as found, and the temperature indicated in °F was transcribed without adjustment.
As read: -15 °F
